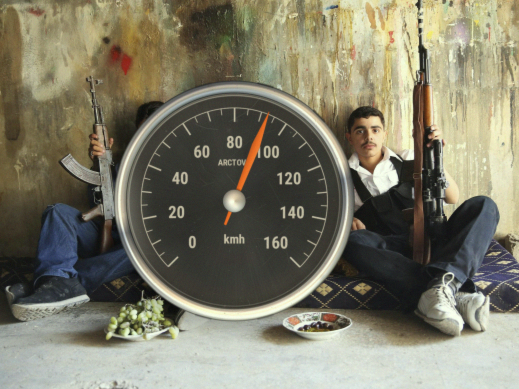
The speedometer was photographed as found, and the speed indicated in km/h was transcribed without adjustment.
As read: 92.5 km/h
